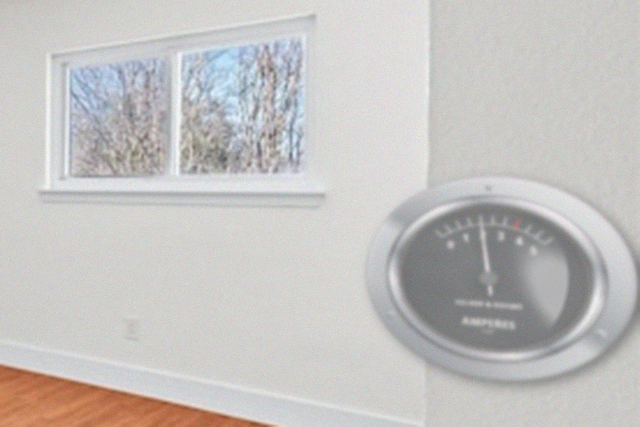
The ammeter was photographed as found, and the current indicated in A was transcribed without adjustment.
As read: 2 A
